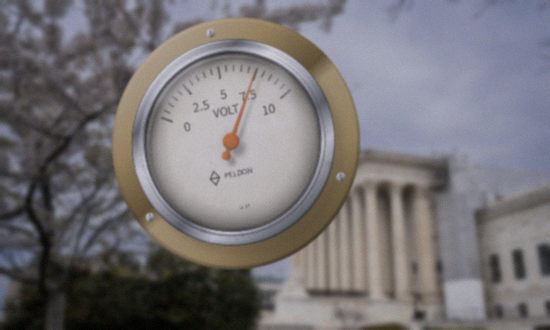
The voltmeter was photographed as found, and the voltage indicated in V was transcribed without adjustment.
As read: 7.5 V
